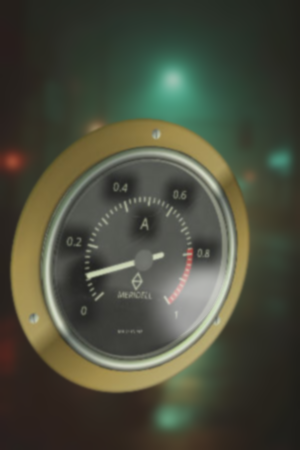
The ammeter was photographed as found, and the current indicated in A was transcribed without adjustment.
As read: 0.1 A
